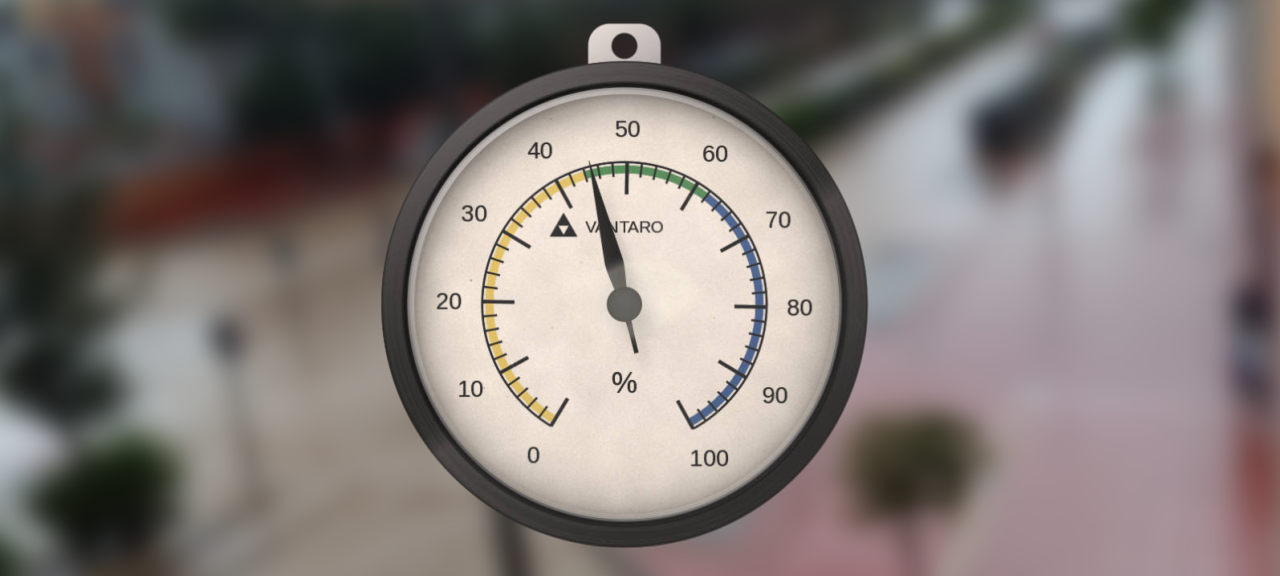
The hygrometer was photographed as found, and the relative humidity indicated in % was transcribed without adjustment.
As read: 45 %
